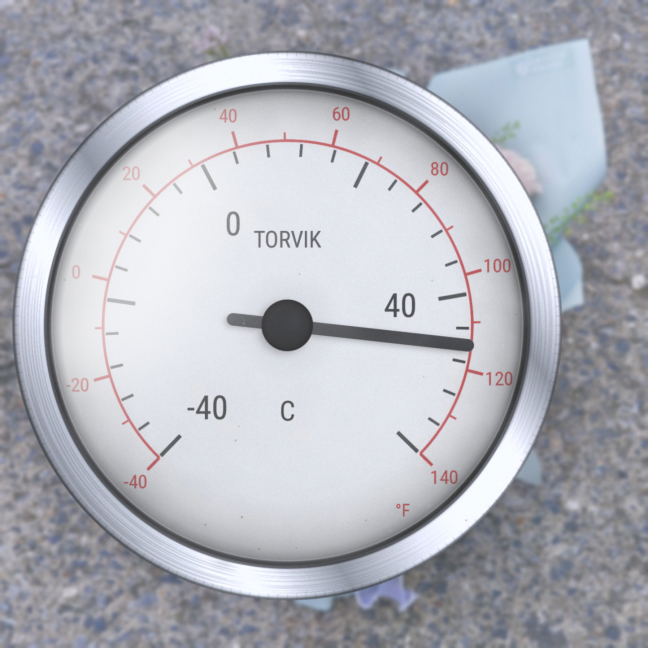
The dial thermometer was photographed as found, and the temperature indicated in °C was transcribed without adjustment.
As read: 46 °C
